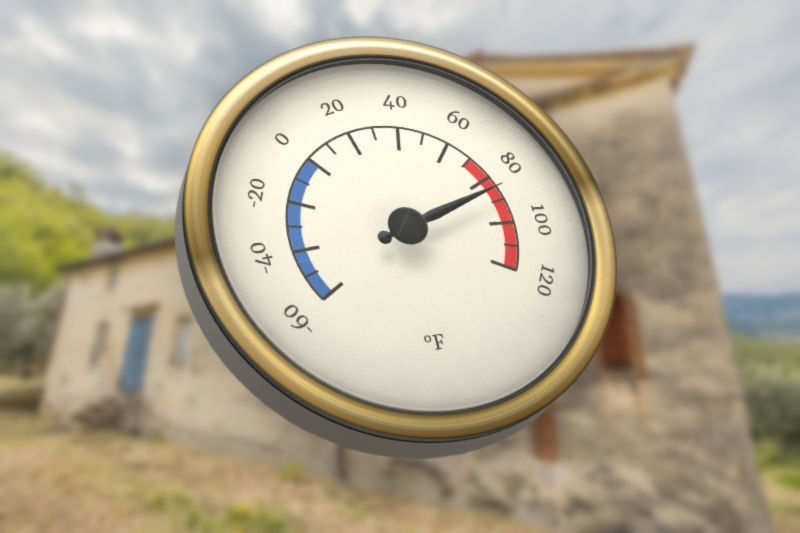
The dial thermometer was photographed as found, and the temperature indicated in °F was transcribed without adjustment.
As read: 85 °F
